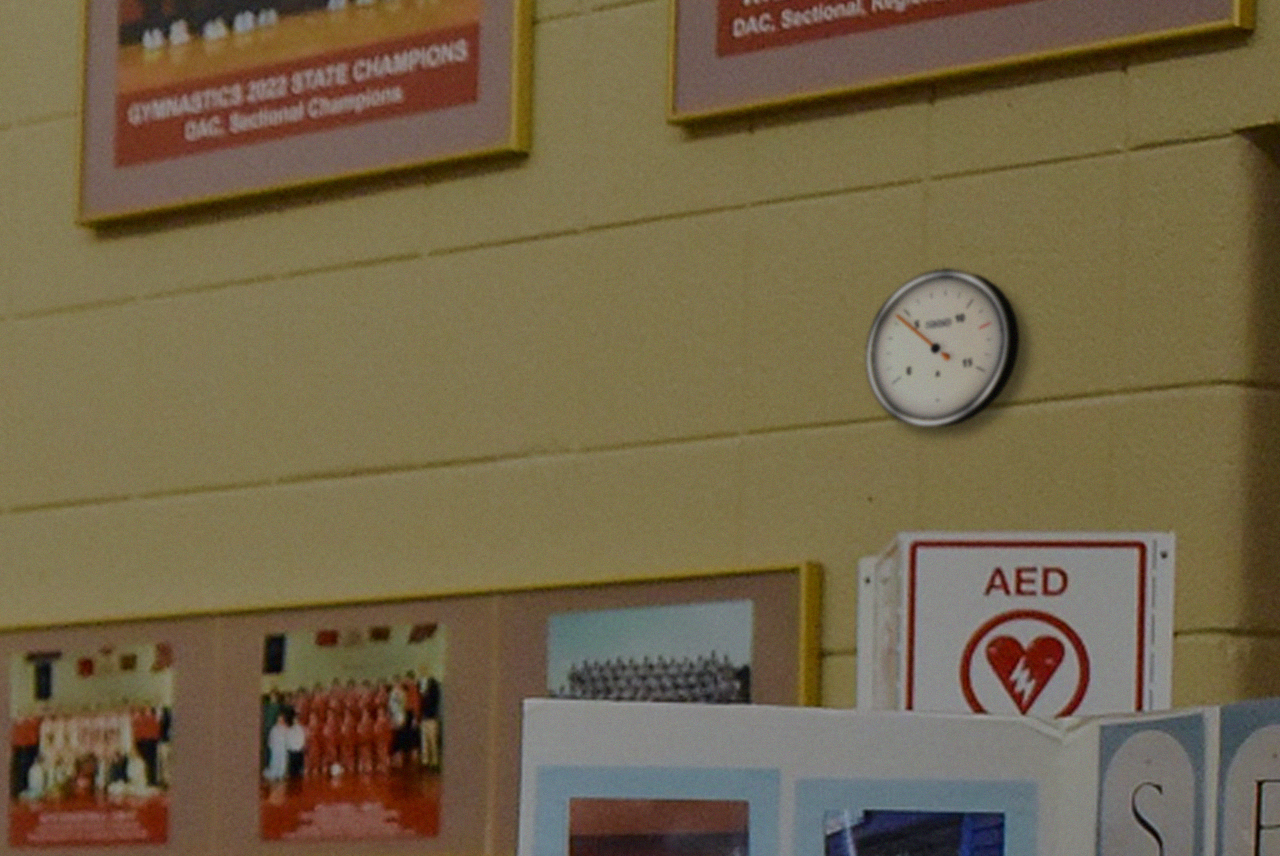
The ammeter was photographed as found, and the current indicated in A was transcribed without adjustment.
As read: 4.5 A
